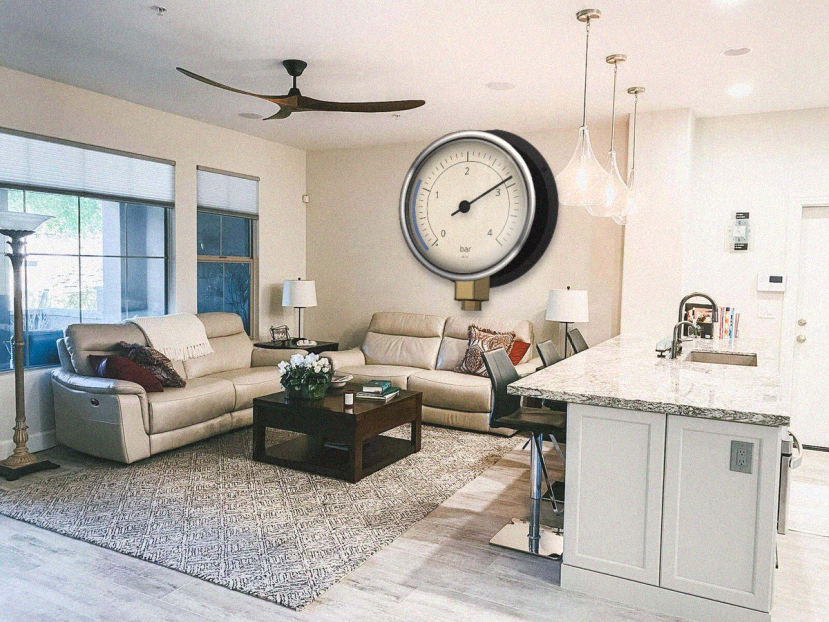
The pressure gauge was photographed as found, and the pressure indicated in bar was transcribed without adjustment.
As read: 2.9 bar
